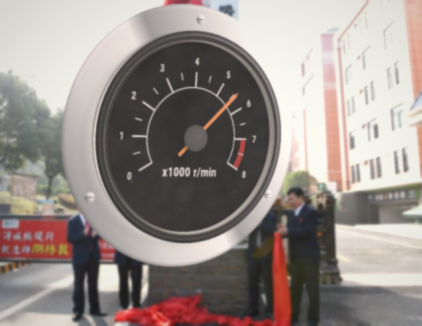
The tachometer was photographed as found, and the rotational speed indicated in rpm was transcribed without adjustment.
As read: 5500 rpm
